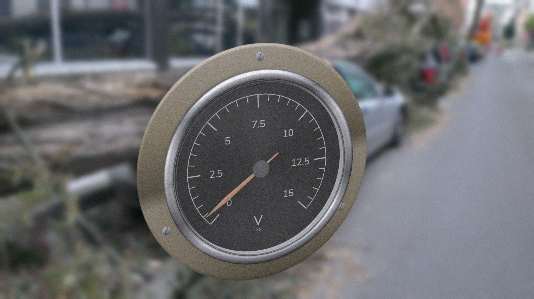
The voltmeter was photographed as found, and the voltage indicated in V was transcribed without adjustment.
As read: 0.5 V
